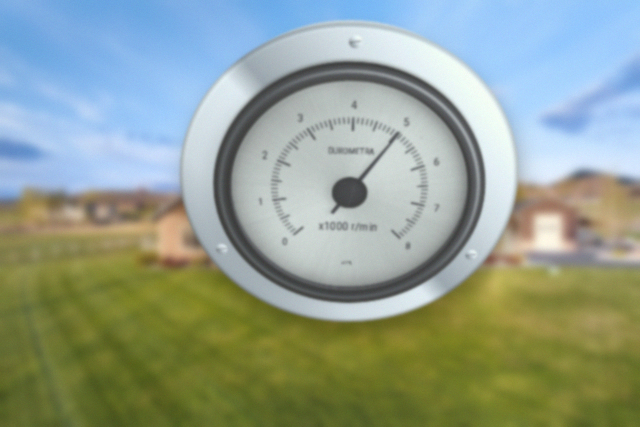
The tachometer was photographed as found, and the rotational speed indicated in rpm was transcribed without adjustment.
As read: 5000 rpm
